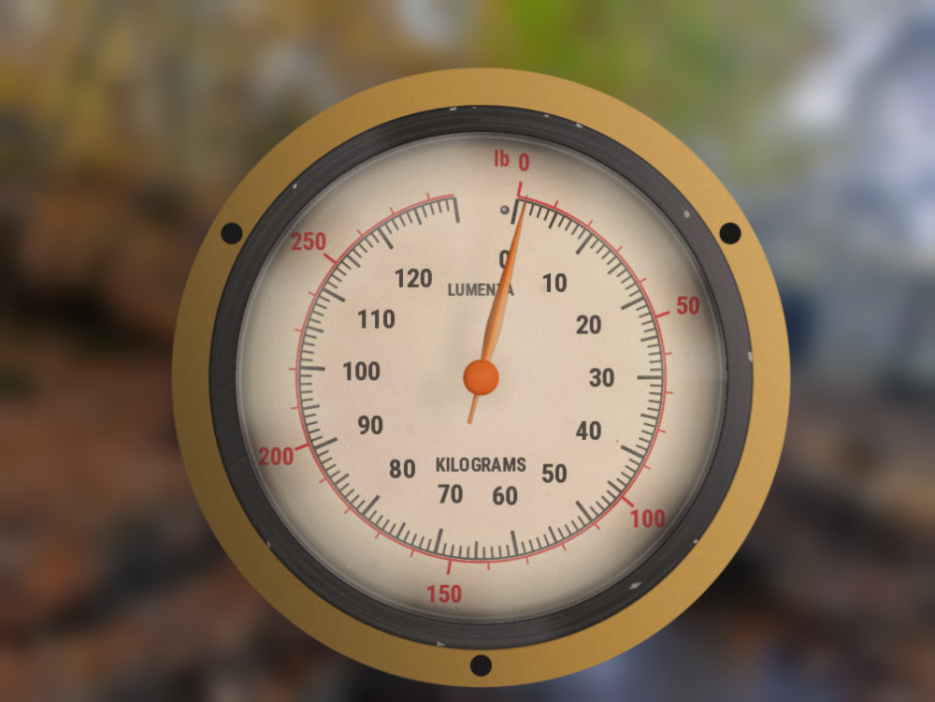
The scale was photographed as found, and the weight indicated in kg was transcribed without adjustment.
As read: 1 kg
